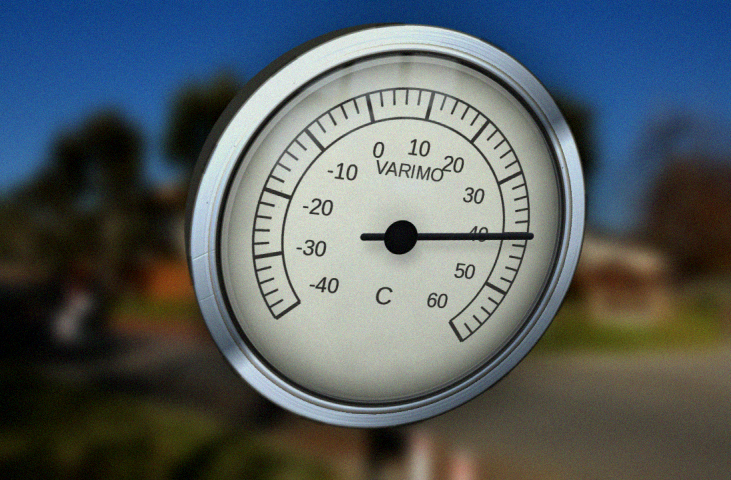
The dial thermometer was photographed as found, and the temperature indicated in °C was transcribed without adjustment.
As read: 40 °C
